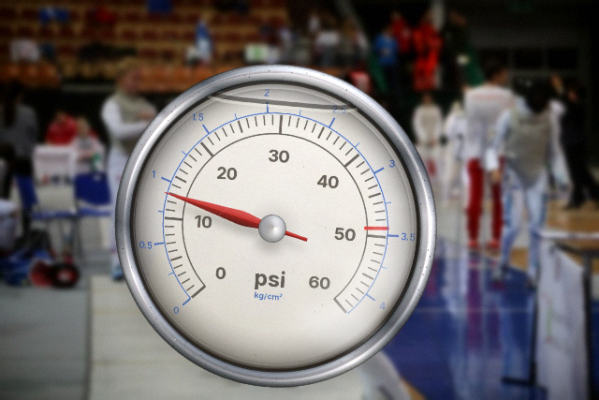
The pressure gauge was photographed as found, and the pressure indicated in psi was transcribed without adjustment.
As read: 13 psi
